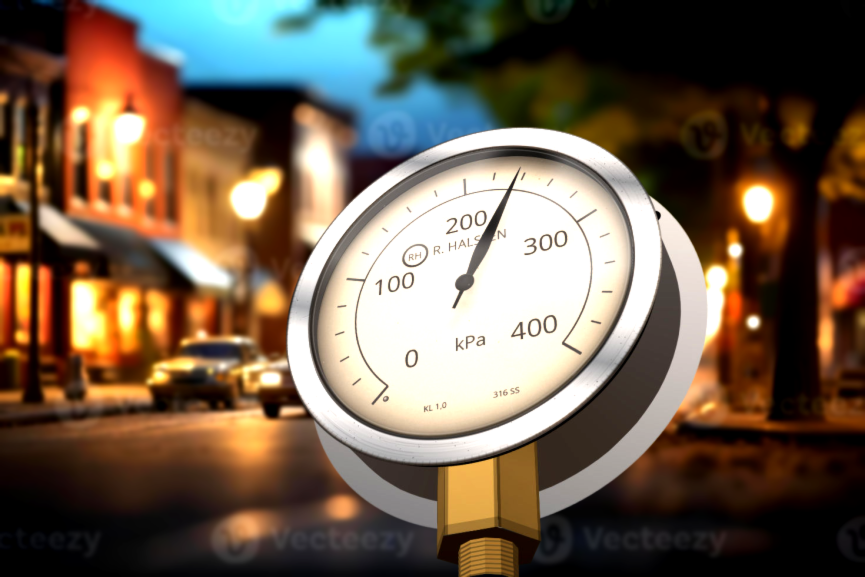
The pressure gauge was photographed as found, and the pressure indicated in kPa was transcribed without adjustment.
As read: 240 kPa
